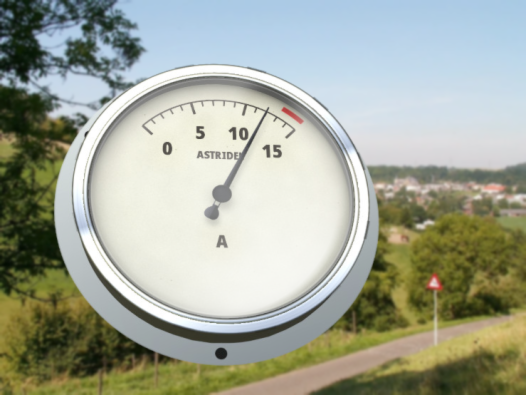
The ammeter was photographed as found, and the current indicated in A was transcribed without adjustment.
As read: 12 A
